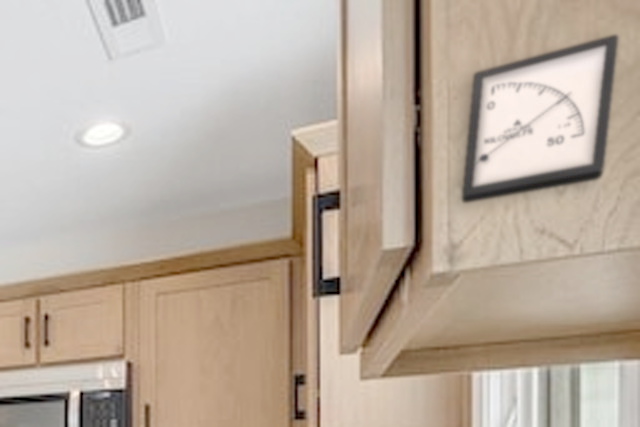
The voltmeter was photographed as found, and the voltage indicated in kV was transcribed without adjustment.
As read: 30 kV
